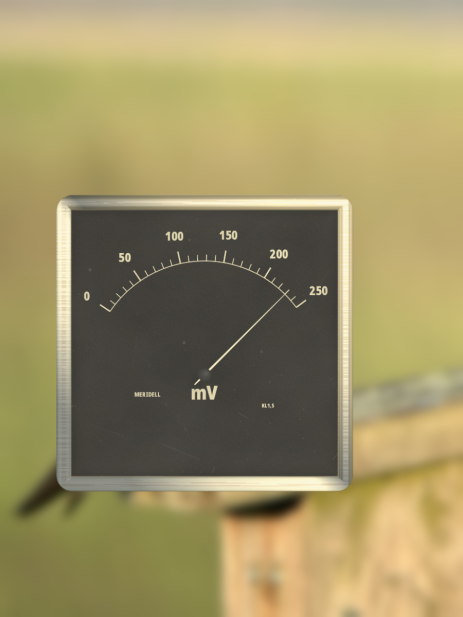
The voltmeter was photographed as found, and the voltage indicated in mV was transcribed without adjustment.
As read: 230 mV
